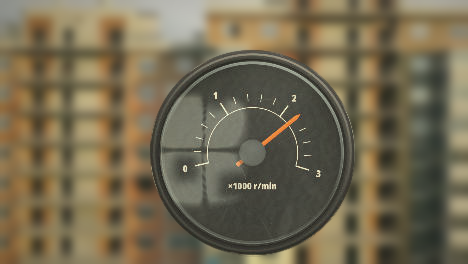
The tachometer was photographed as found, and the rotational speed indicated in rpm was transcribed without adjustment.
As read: 2200 rpm
